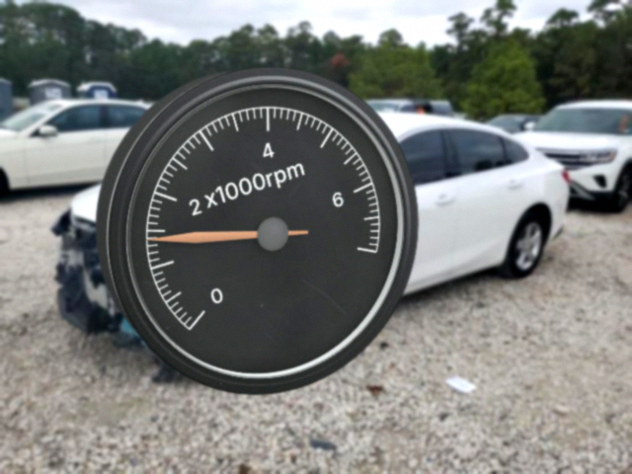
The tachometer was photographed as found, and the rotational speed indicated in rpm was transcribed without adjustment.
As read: 1400 rpm
